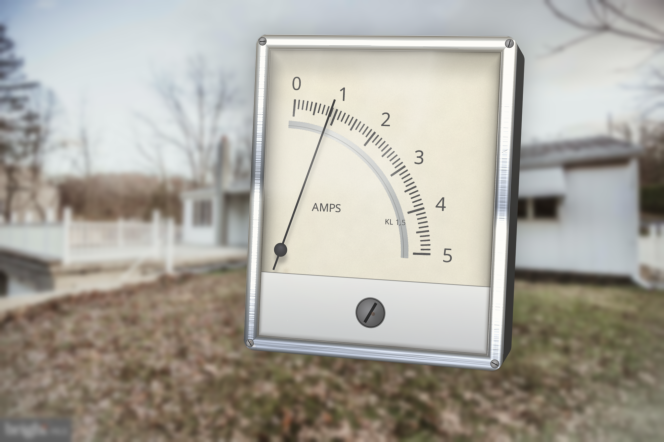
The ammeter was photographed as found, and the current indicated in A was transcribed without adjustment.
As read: 0.9 A
